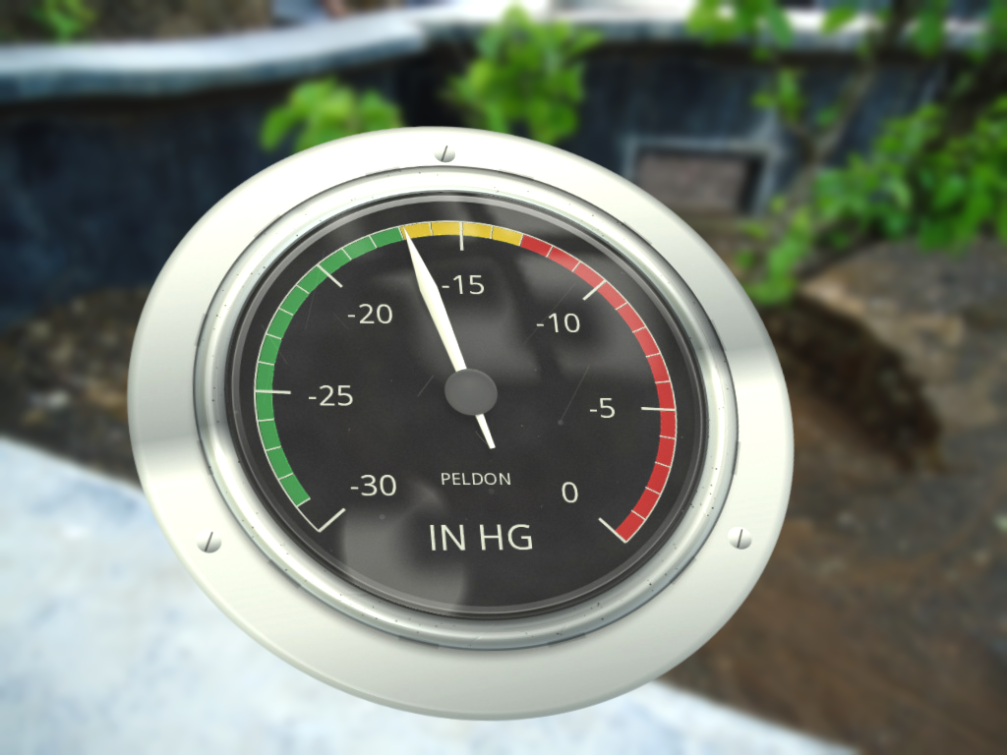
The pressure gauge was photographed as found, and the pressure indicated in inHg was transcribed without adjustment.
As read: -17 inHg
